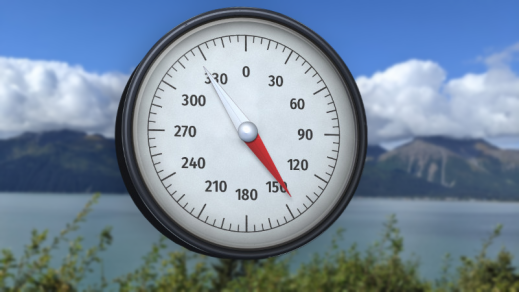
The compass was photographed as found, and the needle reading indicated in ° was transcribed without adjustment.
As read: 145 °
